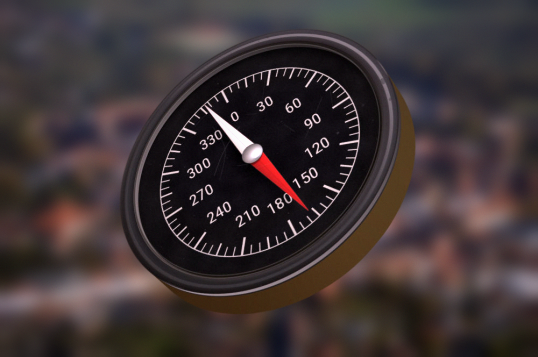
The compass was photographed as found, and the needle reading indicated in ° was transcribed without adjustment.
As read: 167.5 °
